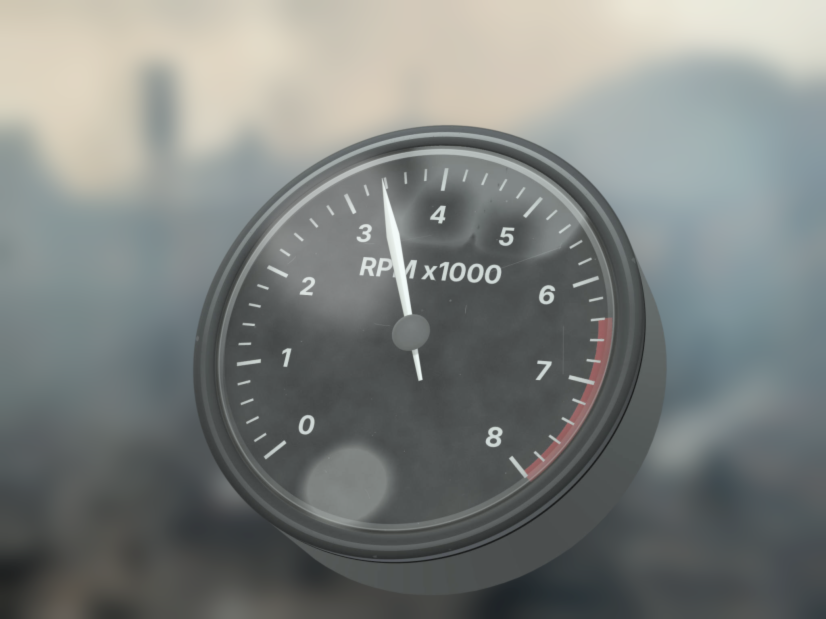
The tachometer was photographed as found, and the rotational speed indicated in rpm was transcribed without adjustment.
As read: 3400 rpm
